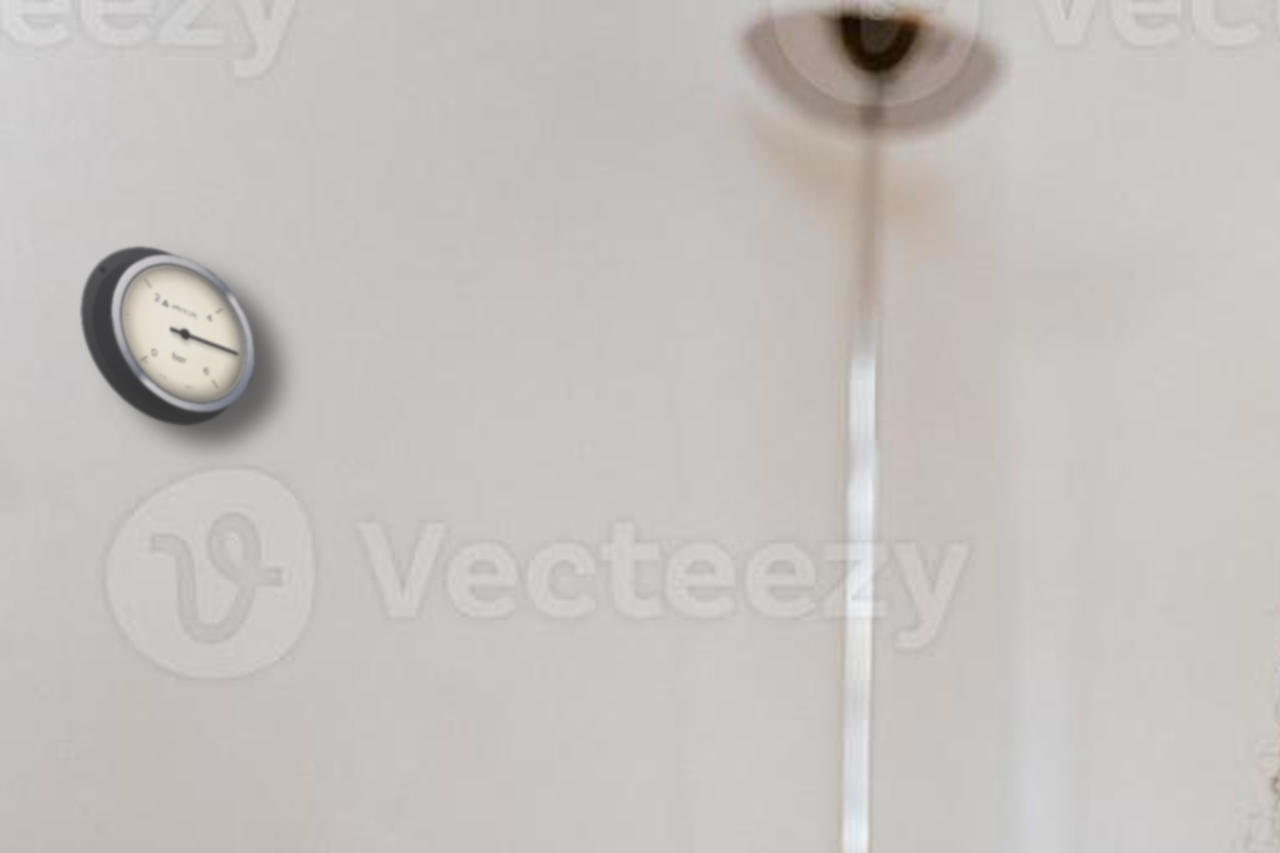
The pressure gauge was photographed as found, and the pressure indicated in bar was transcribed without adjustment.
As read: 5 bar
